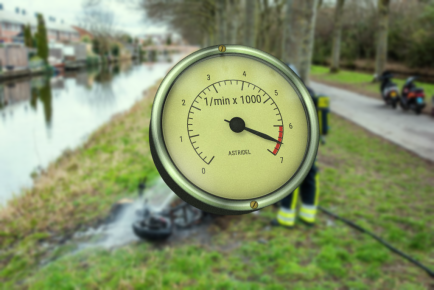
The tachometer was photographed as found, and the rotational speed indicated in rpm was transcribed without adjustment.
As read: 6600 rpm
